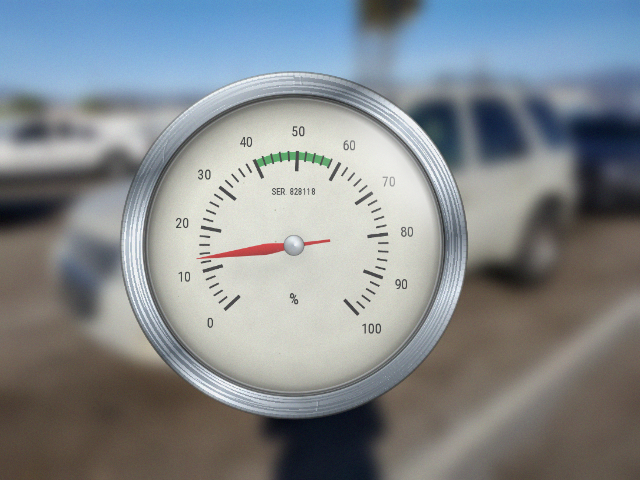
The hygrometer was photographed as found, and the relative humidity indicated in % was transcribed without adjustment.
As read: 13 %
